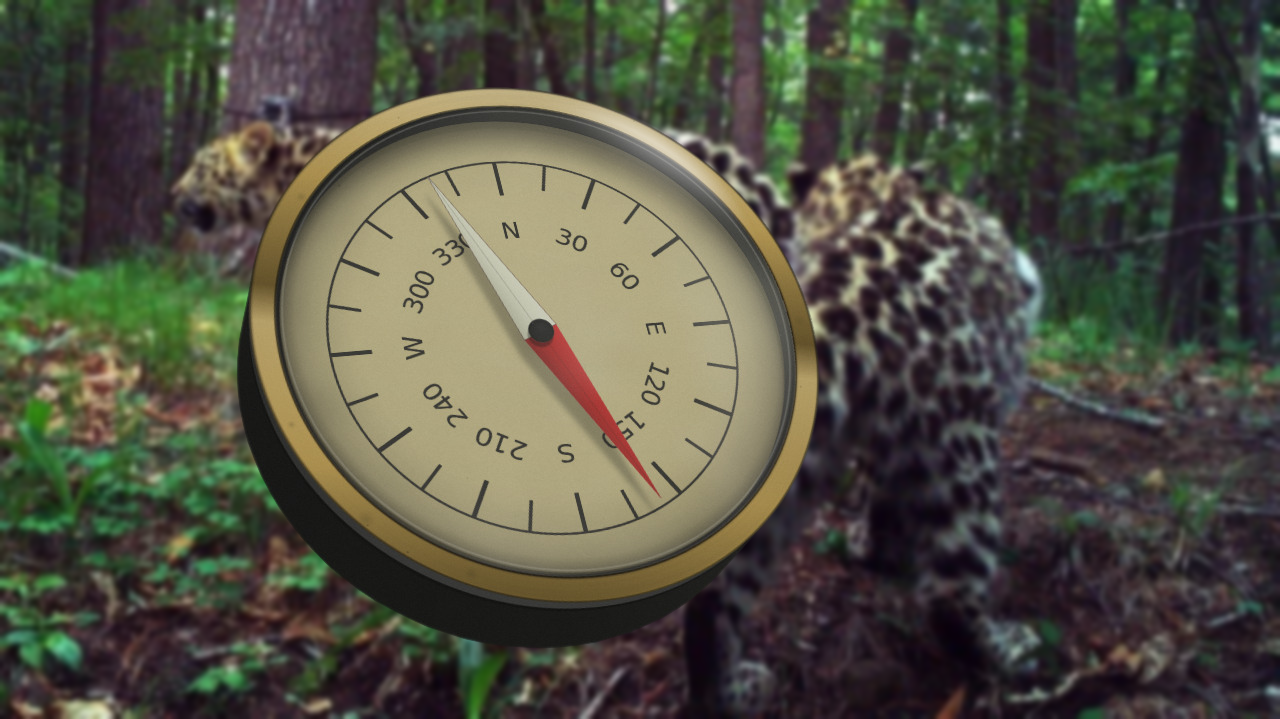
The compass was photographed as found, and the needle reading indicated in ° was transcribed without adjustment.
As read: 157.5 °
